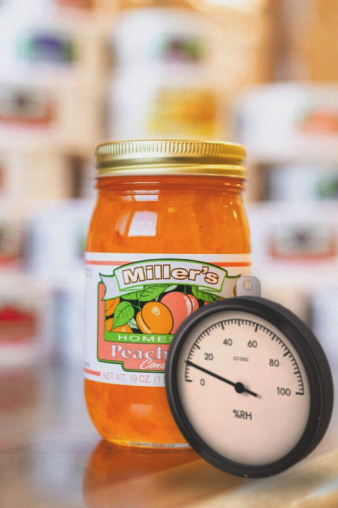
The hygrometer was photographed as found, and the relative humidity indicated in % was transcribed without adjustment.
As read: 10 %
